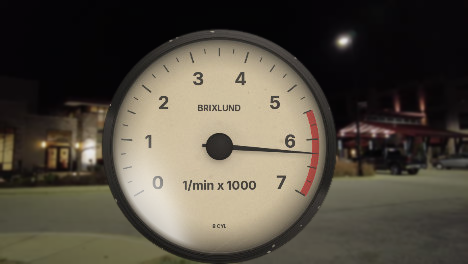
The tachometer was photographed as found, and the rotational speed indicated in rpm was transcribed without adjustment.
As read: 6250 rpm
